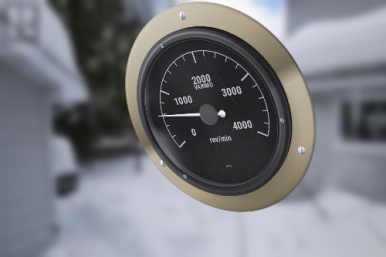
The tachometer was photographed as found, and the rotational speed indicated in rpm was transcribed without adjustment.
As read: 600 rpm
